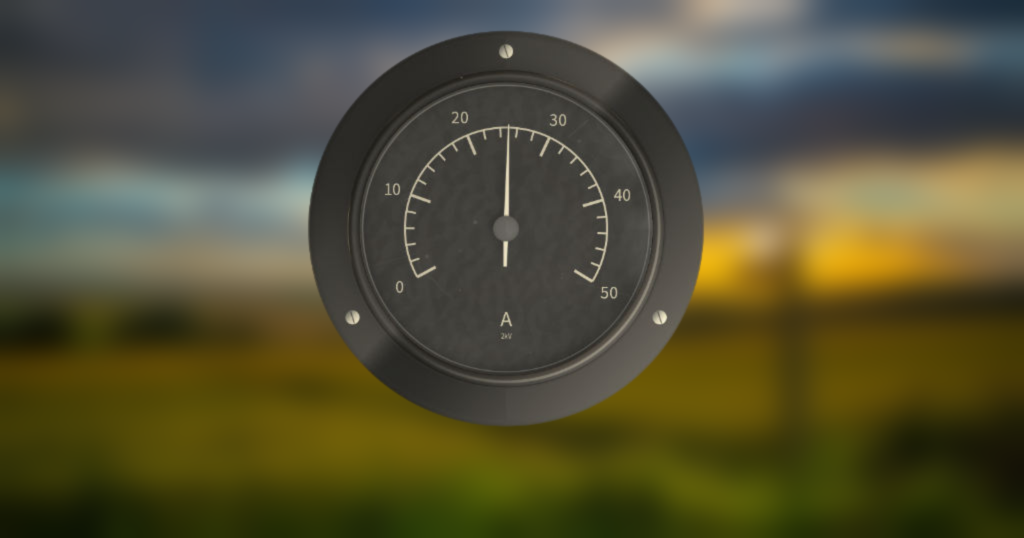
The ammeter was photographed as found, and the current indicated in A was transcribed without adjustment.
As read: 25 A
